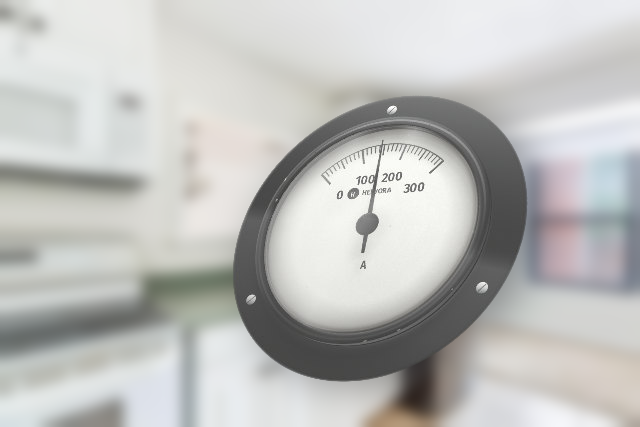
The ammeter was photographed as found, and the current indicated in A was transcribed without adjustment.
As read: 150 A
